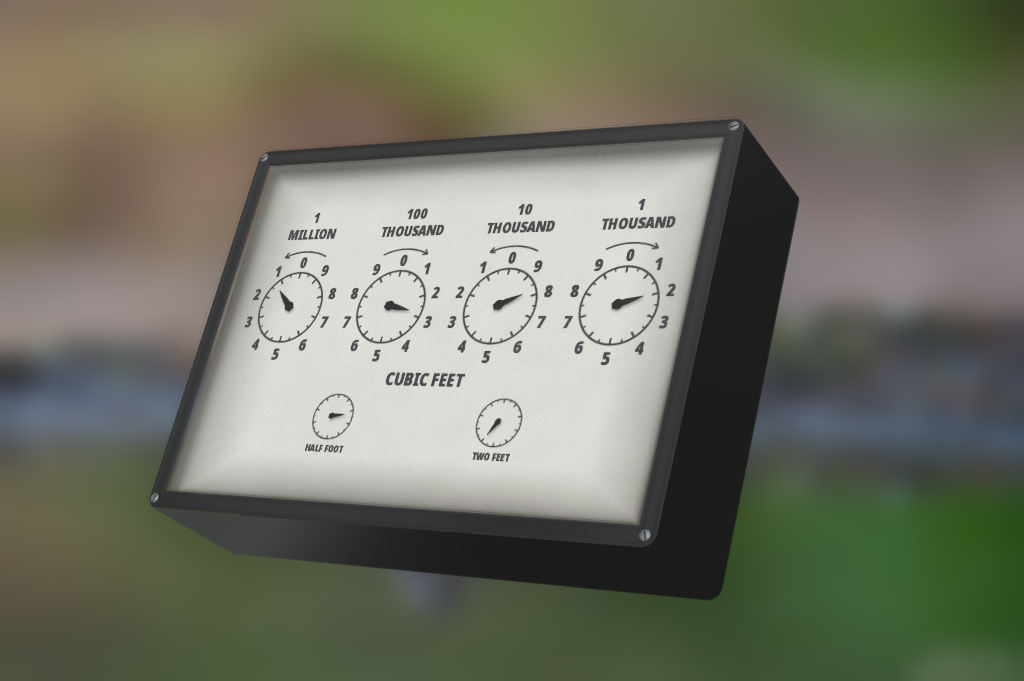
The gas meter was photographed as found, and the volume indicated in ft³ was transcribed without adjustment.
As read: 128200 ft³
